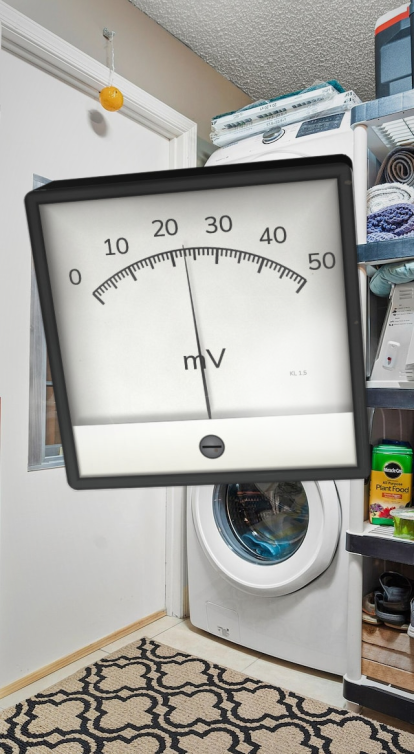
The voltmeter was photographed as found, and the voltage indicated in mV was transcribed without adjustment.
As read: 23 mV
